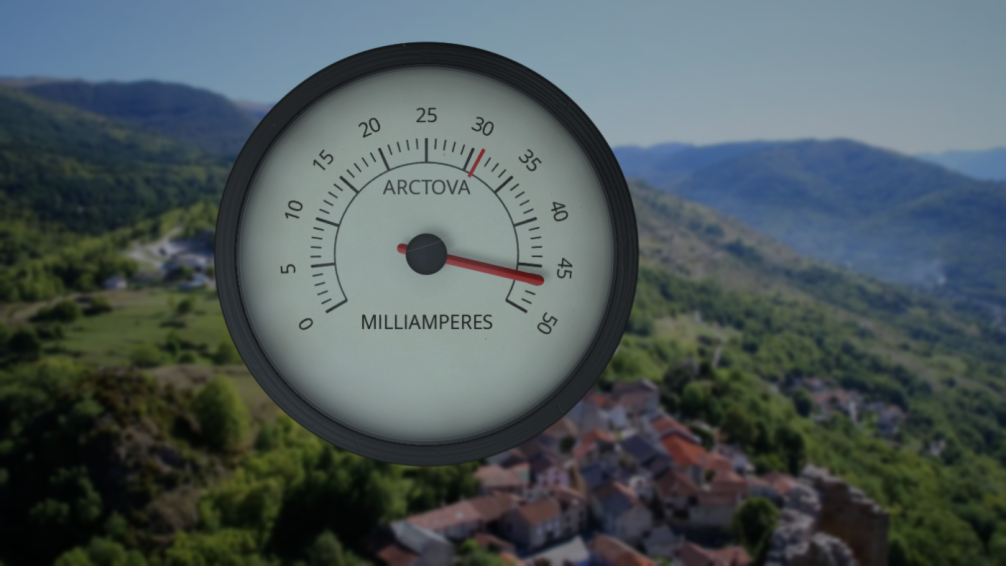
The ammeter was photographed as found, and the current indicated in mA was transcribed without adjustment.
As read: 46.5 mA
